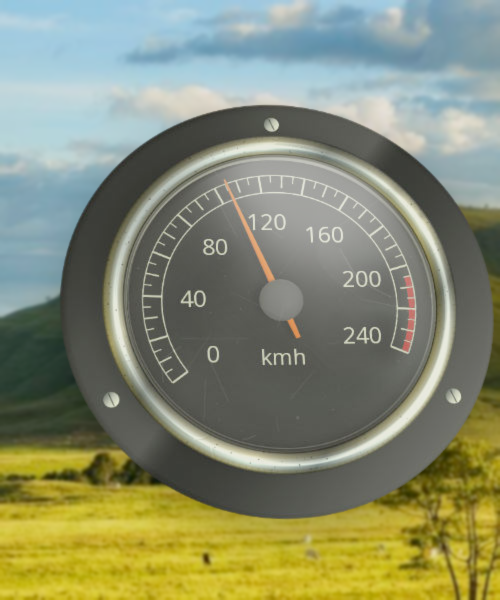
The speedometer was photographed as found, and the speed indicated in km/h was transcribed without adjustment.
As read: 105 km/h
